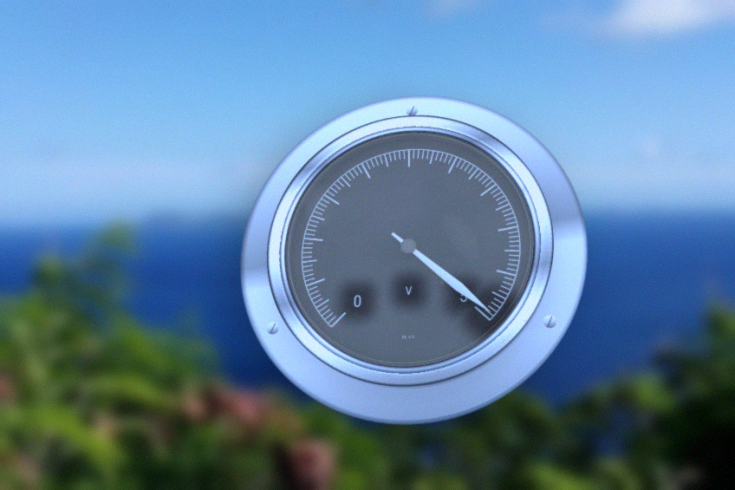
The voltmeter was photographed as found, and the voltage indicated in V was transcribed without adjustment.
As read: 4.95 V
